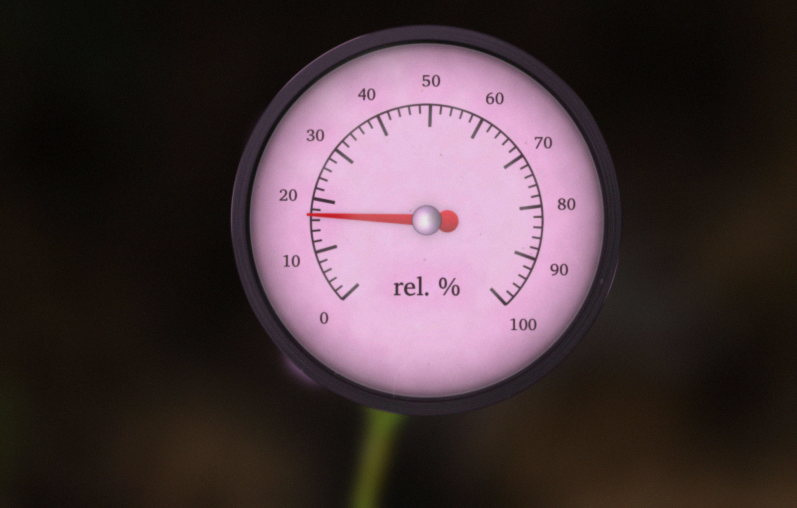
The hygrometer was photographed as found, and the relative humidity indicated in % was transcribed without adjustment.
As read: 17 %
